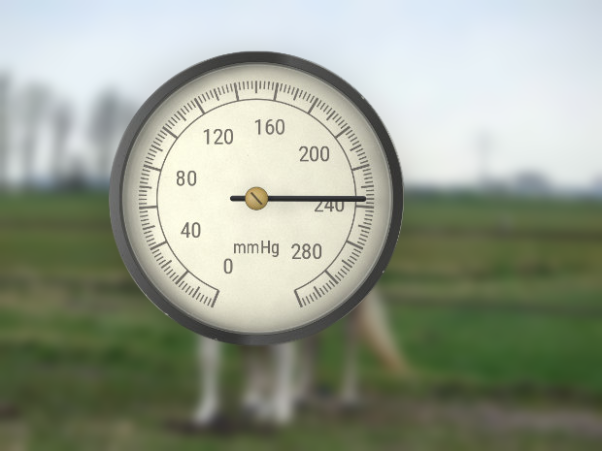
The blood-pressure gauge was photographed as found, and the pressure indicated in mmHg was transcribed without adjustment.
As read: 236 mmHg
